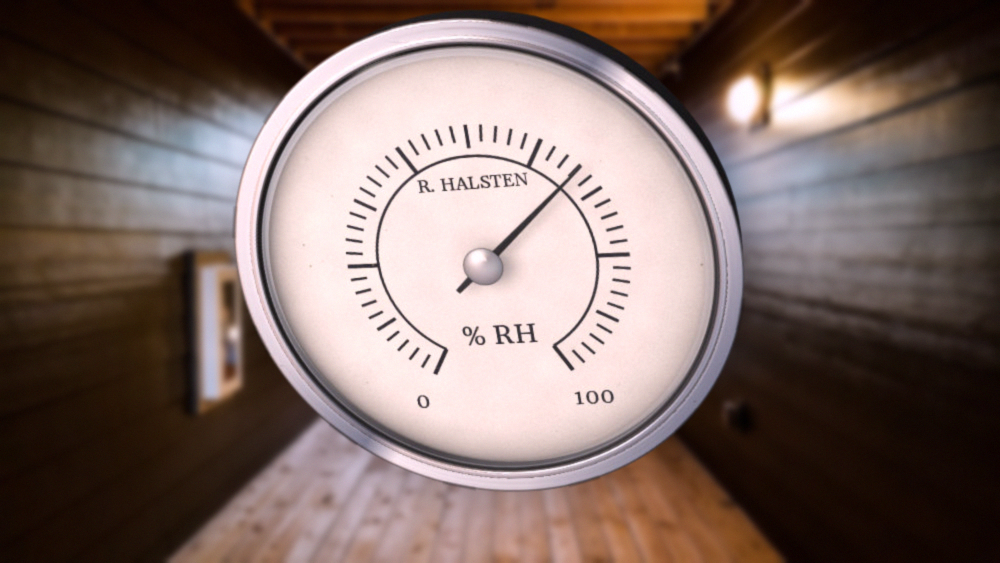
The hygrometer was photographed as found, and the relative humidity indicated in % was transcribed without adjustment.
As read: 66 %
